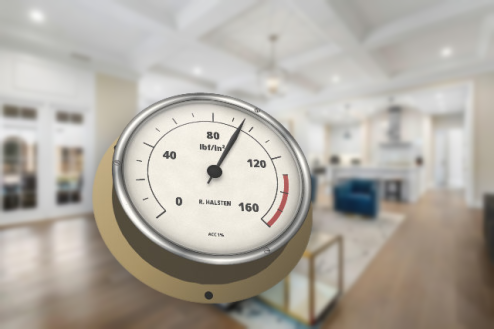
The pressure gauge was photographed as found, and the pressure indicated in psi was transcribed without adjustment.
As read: 95 psi
